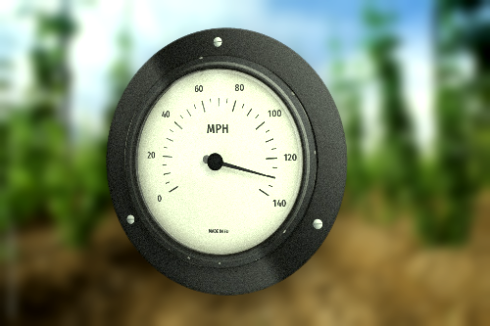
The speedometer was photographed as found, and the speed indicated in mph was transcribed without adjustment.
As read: 130 mph
